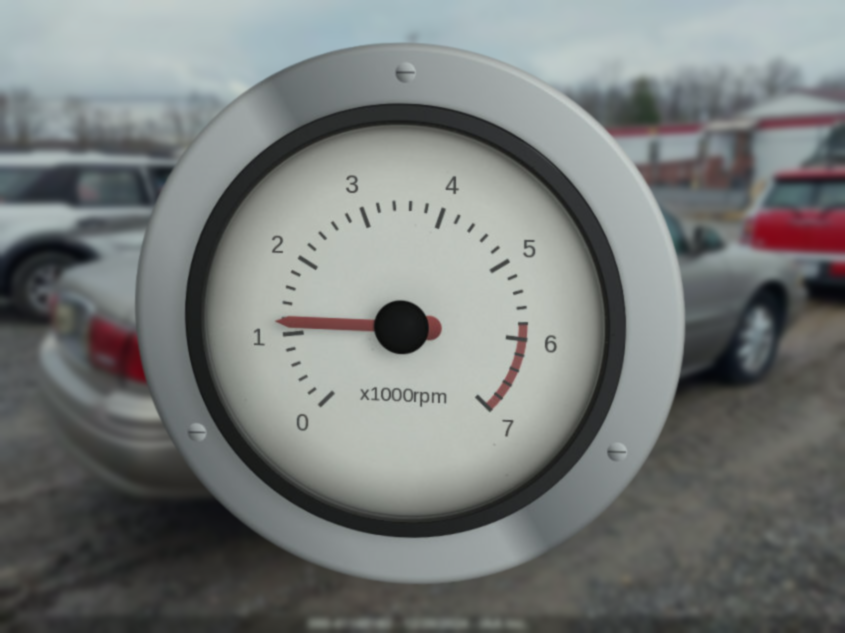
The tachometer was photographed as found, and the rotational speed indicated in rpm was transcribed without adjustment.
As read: 1200 rpm
